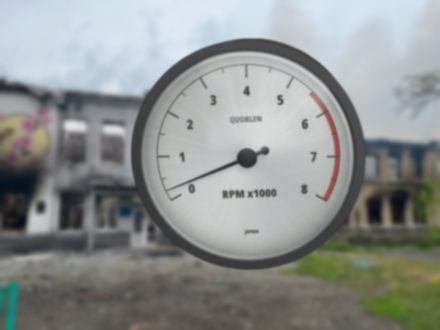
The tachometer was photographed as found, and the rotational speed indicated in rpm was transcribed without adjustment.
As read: 250 rpm
